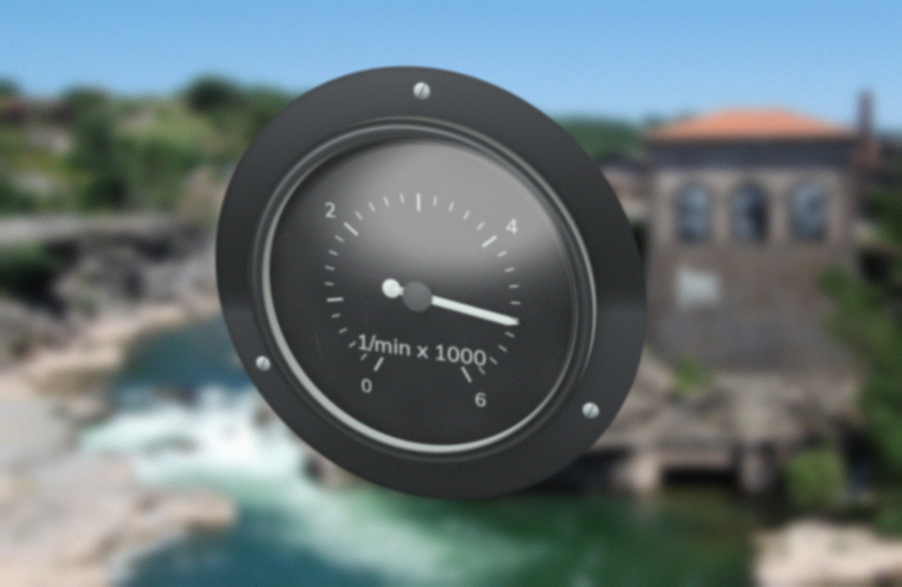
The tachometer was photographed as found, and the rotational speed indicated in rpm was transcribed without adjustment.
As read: 5000 rpm
